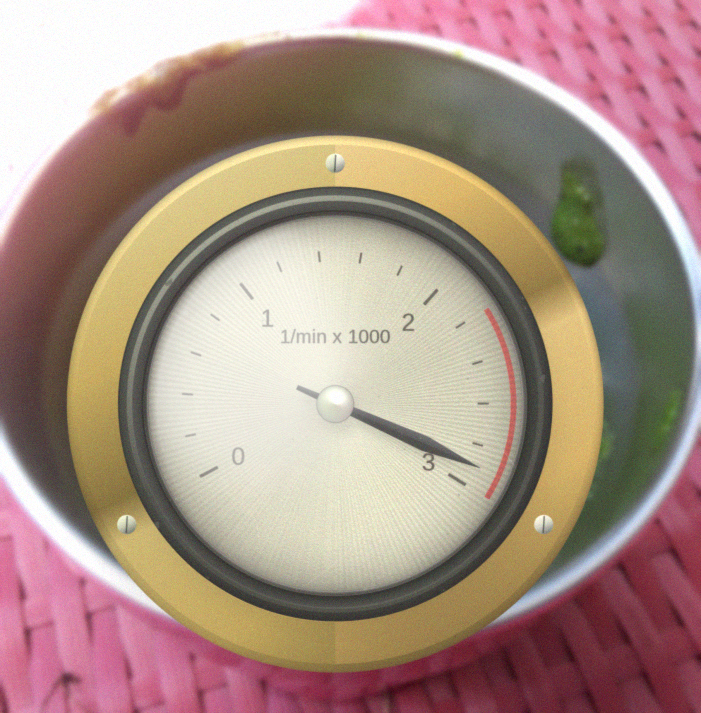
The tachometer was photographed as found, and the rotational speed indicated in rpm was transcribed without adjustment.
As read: 2900 rpm
